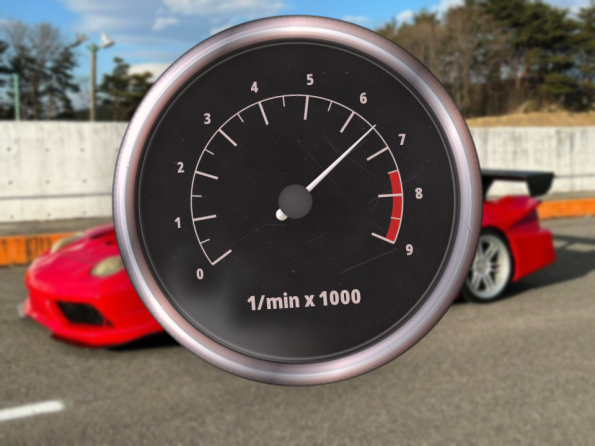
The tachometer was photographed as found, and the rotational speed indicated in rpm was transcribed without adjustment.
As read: 6500 rpm
